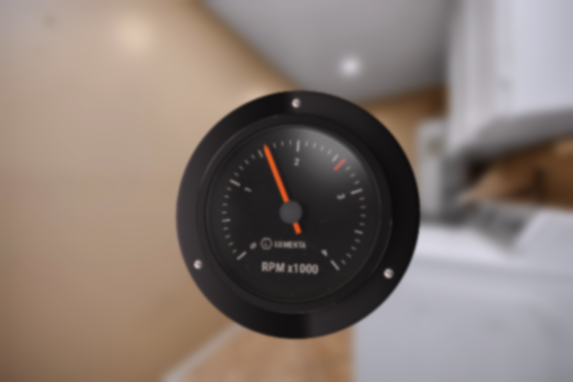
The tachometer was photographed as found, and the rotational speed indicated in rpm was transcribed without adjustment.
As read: 1600 rpm
